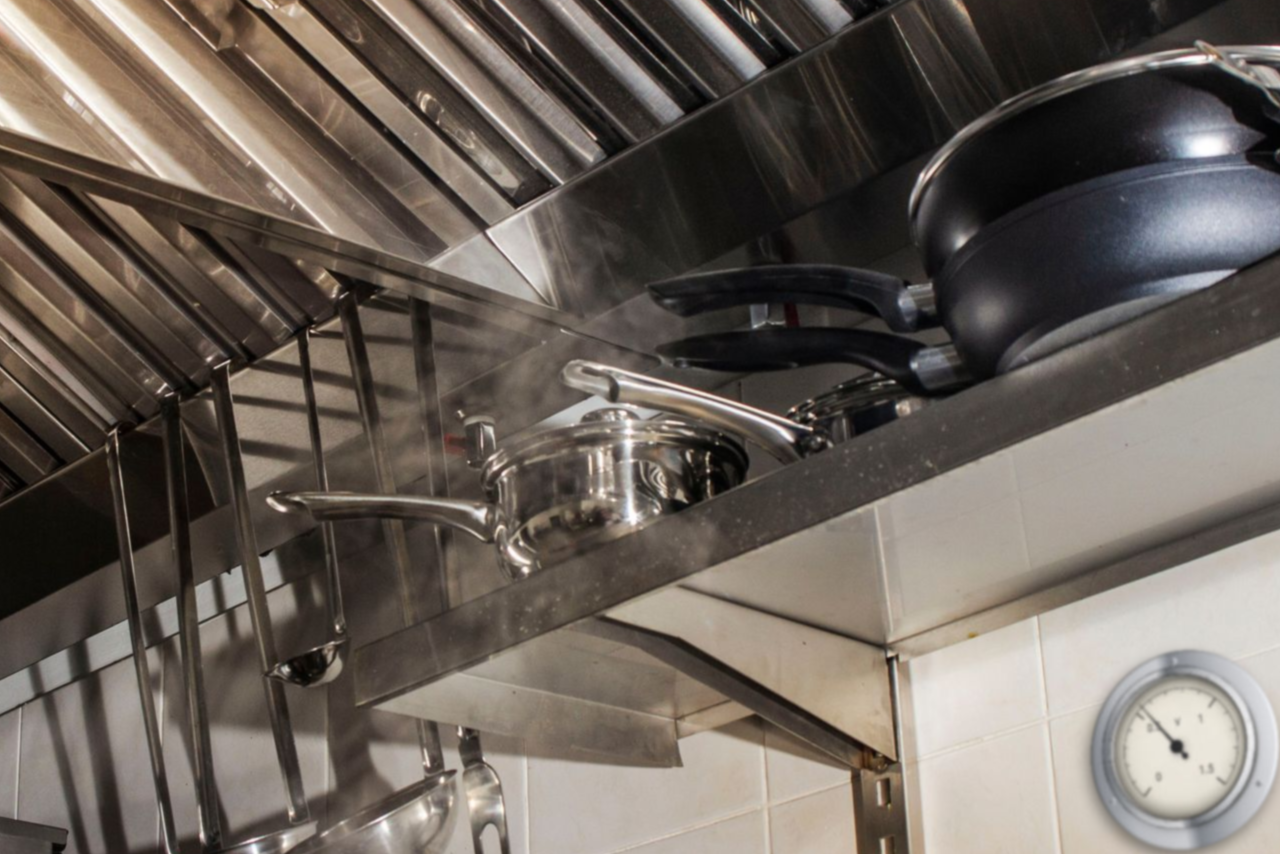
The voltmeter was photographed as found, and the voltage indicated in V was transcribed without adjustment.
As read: 0.55 V
